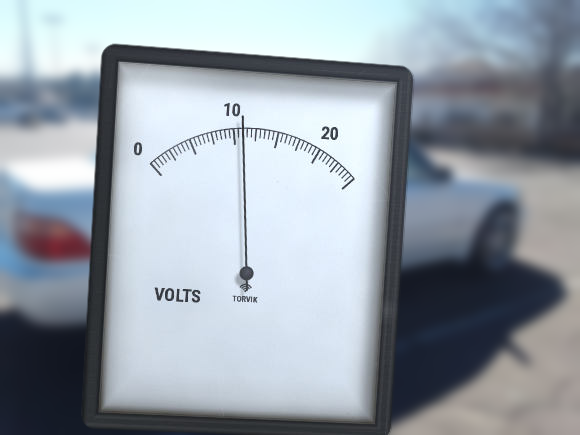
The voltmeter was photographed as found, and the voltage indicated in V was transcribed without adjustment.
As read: 11 V
